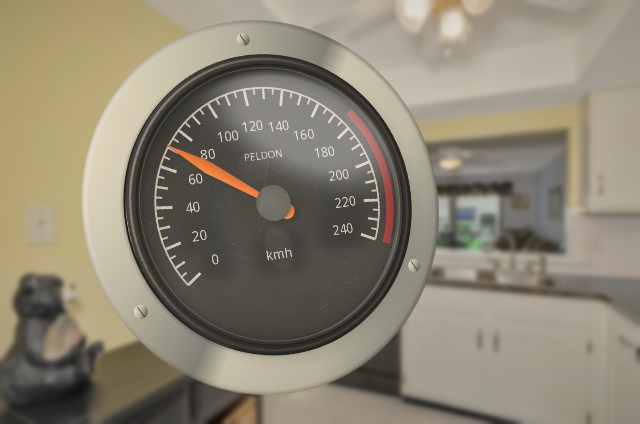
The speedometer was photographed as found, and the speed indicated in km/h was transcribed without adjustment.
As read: 70 km/h
